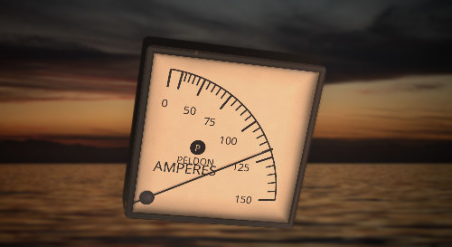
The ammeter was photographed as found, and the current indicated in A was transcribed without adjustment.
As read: 120 A
